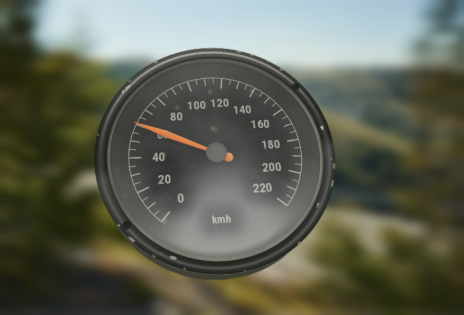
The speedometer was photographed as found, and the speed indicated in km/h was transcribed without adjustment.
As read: 60 km/h
